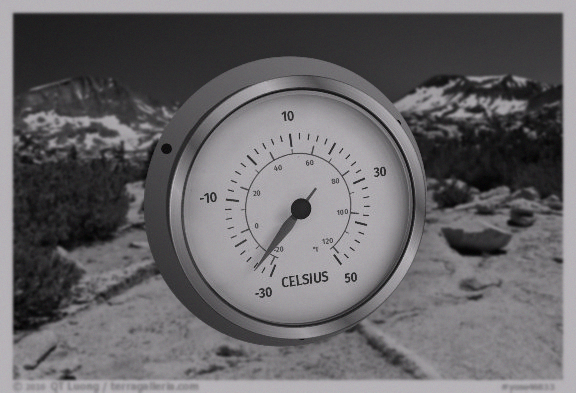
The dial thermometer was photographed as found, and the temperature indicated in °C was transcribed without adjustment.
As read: -26 °C
